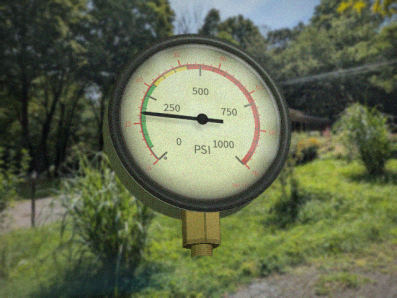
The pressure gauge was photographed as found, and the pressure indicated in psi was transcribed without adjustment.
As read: 175 psi
